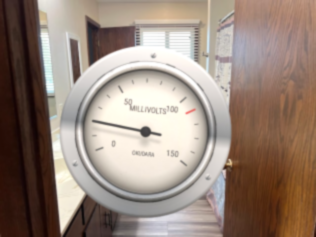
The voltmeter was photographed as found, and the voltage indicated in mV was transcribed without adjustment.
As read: 20 mV
